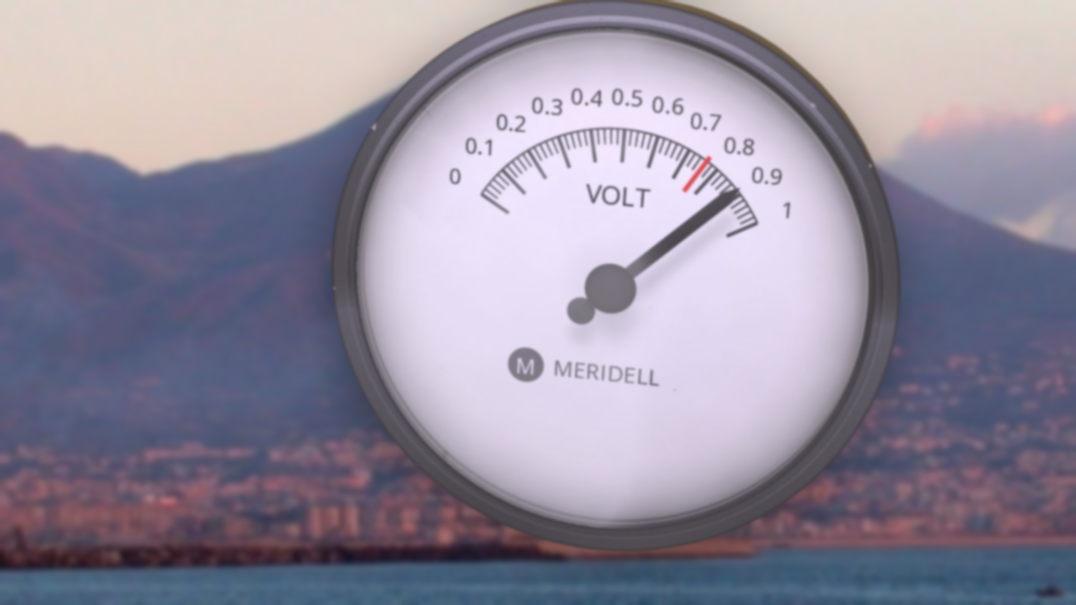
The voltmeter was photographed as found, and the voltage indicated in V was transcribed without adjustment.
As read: 0.88 V
